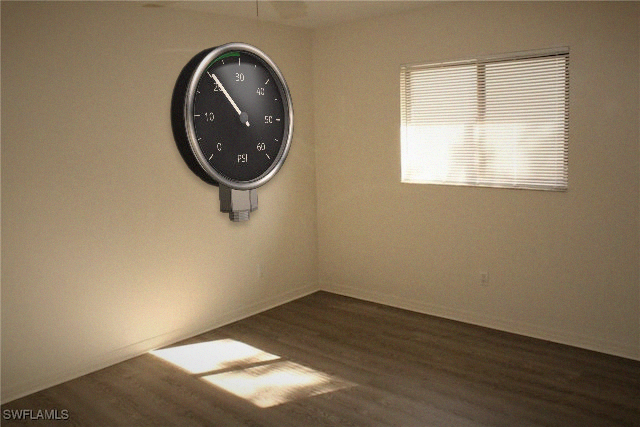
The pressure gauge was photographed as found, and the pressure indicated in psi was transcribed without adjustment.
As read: 20 psi
